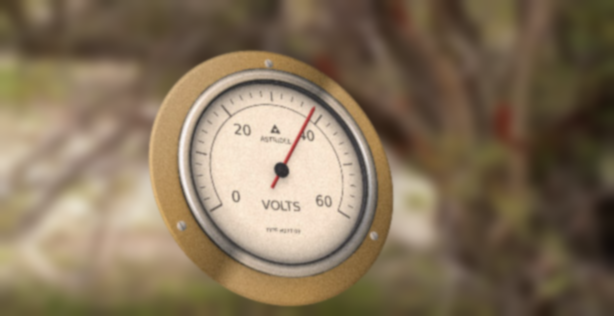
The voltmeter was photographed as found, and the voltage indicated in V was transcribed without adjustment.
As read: 38 V
